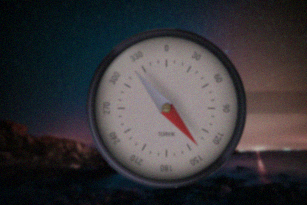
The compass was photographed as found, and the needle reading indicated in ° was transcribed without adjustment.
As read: 140 °
